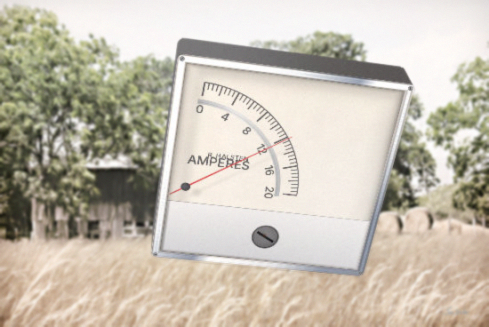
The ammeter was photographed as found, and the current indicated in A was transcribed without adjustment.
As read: 12 A
